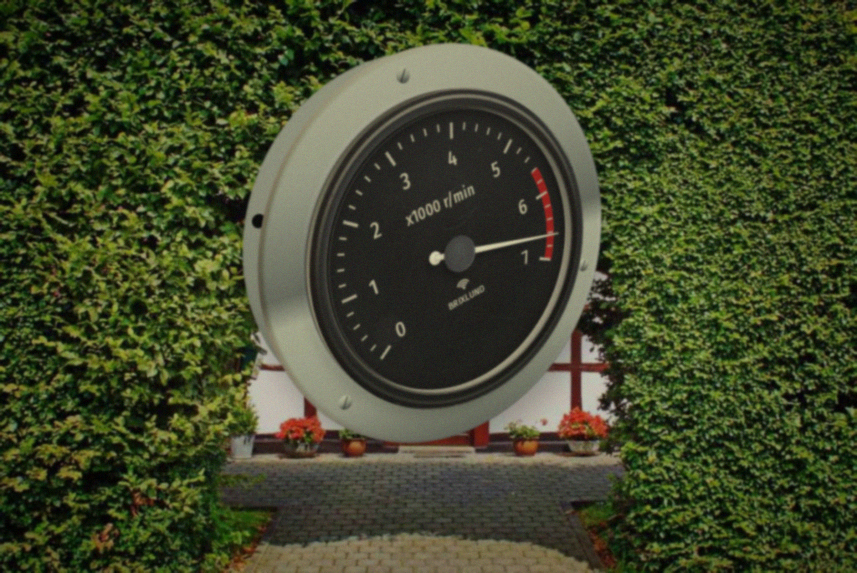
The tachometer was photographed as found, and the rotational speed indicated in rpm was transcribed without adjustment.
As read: 6600 rpm
